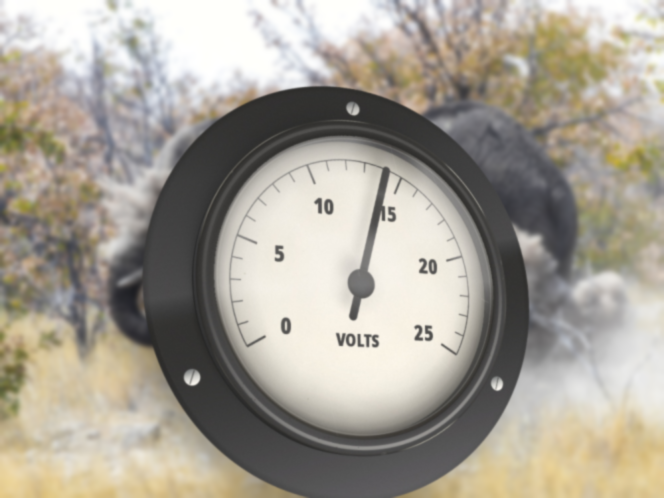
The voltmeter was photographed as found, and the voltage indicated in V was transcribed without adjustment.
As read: 14 V
